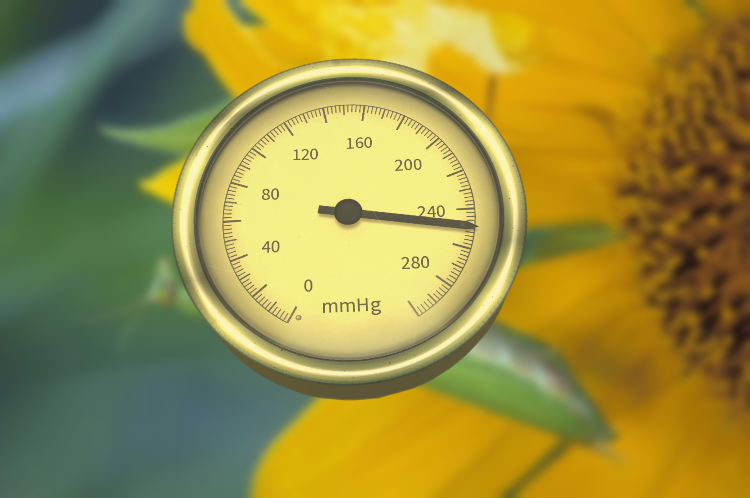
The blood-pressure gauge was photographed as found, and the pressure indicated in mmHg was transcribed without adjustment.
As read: 250 mmHg
